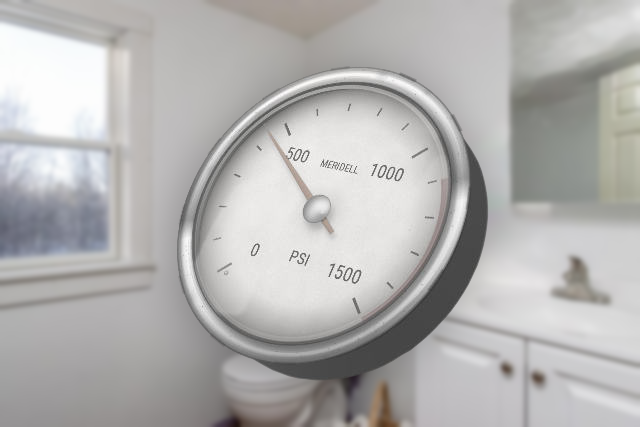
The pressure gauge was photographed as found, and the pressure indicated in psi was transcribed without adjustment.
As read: 450 psi
